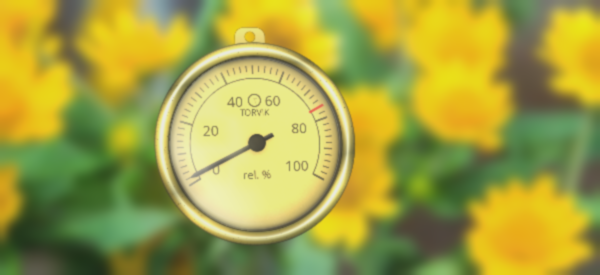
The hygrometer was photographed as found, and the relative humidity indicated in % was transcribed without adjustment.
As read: 2 %
